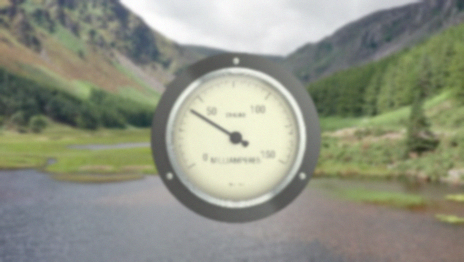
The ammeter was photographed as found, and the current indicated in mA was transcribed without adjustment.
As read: 40 mA
